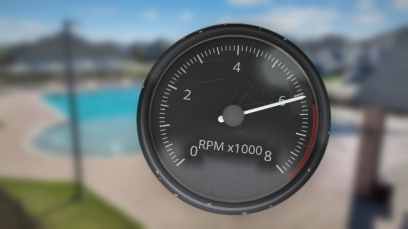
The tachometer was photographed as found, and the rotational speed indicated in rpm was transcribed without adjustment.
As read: 6100 rpm
